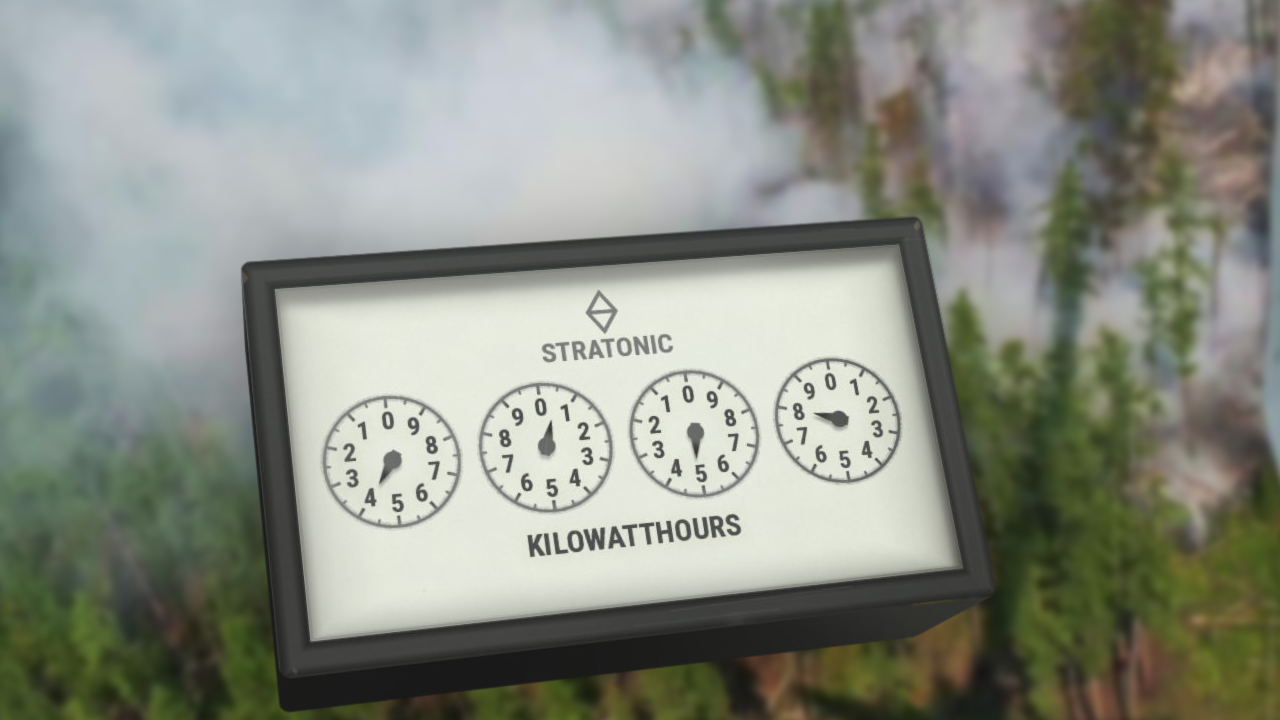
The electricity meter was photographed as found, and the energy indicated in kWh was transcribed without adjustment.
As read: 4048 kWh
